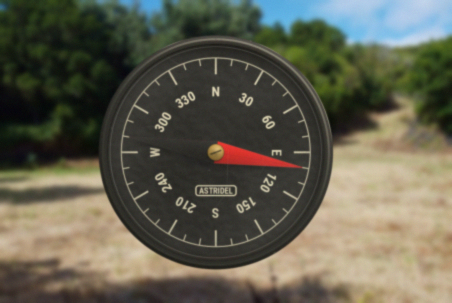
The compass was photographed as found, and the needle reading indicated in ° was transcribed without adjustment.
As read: 100 °
